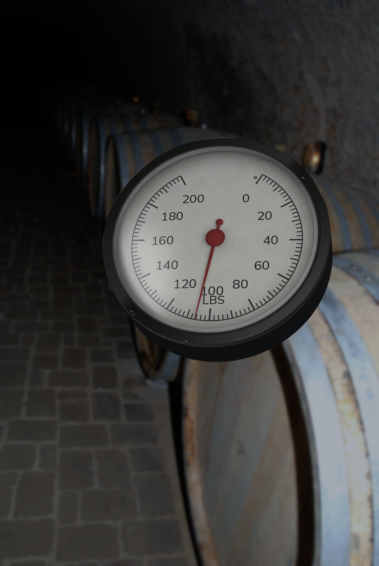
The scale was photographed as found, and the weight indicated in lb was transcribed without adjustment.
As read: 106 lb
